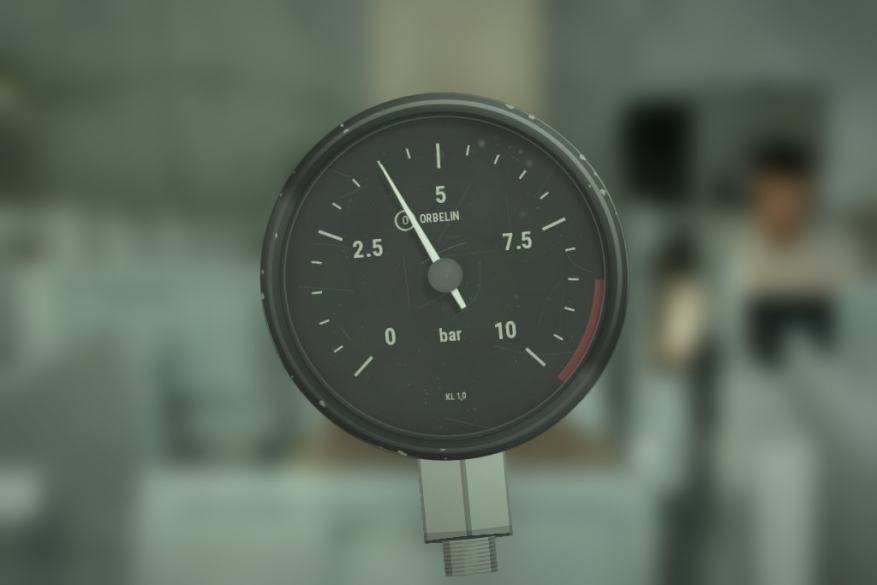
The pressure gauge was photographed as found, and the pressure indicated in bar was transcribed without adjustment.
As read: 4 bar
